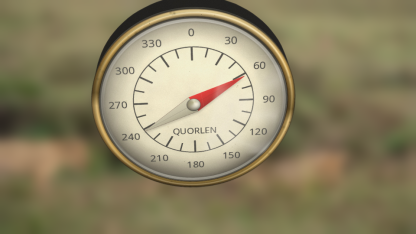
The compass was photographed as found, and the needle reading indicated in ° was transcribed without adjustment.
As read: 60 °
